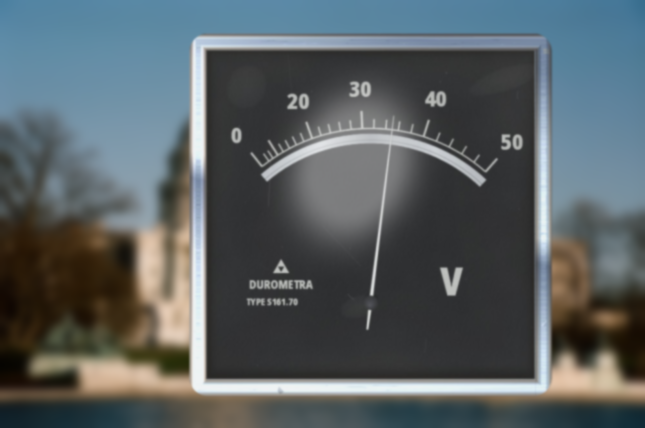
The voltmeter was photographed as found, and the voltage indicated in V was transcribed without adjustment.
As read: 35 V
